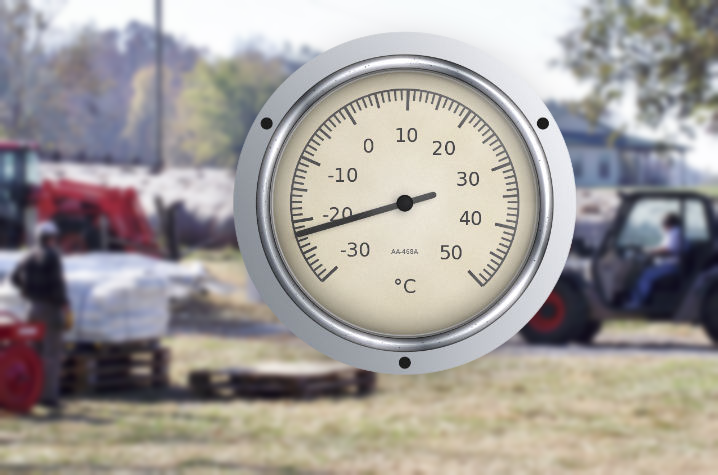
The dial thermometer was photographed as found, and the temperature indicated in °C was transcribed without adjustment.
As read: -22 °C
